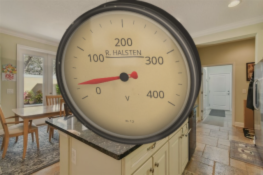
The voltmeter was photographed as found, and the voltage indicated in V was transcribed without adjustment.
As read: 30 V
